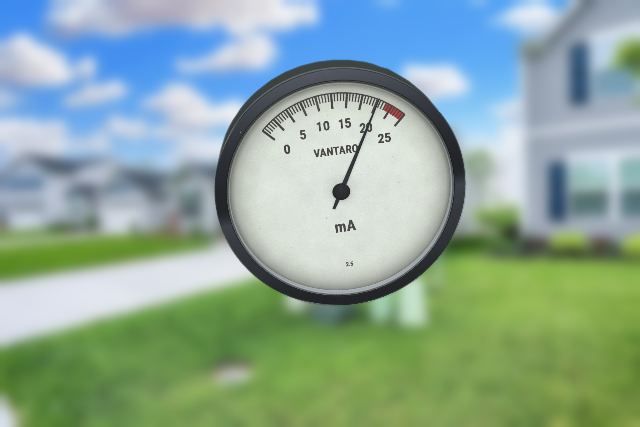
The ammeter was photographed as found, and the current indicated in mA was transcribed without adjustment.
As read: 20 mA
